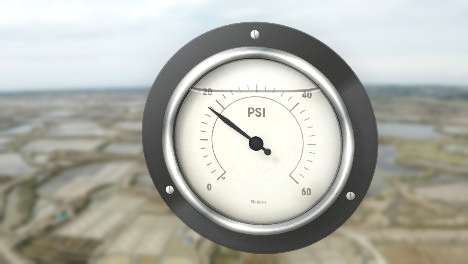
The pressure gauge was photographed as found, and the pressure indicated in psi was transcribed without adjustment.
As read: 18 psi
